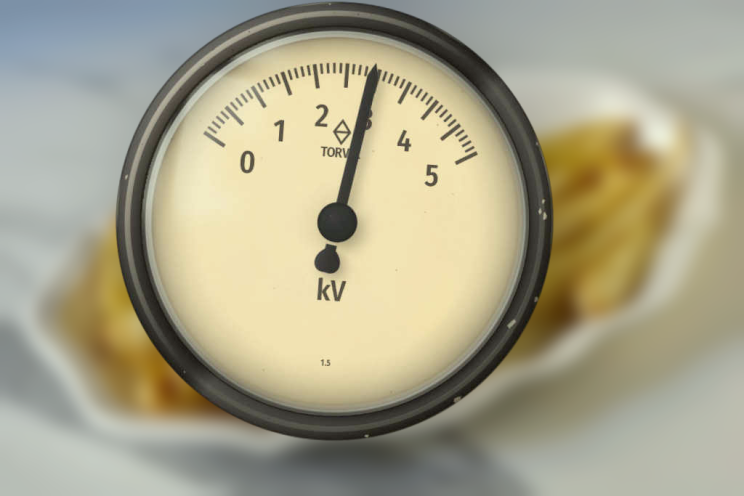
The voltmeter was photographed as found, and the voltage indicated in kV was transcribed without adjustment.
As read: 2.9 kV
